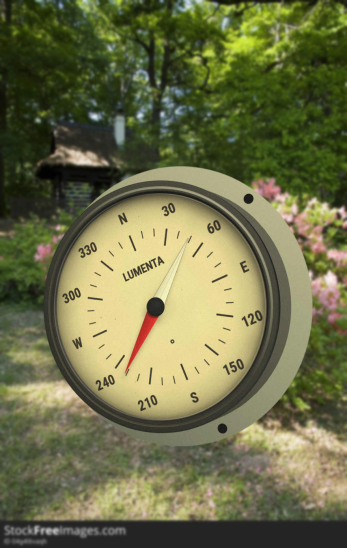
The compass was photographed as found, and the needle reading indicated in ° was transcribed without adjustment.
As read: 230 °
